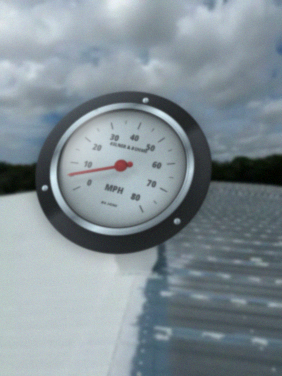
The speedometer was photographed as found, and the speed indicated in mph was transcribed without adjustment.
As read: 5 mph
